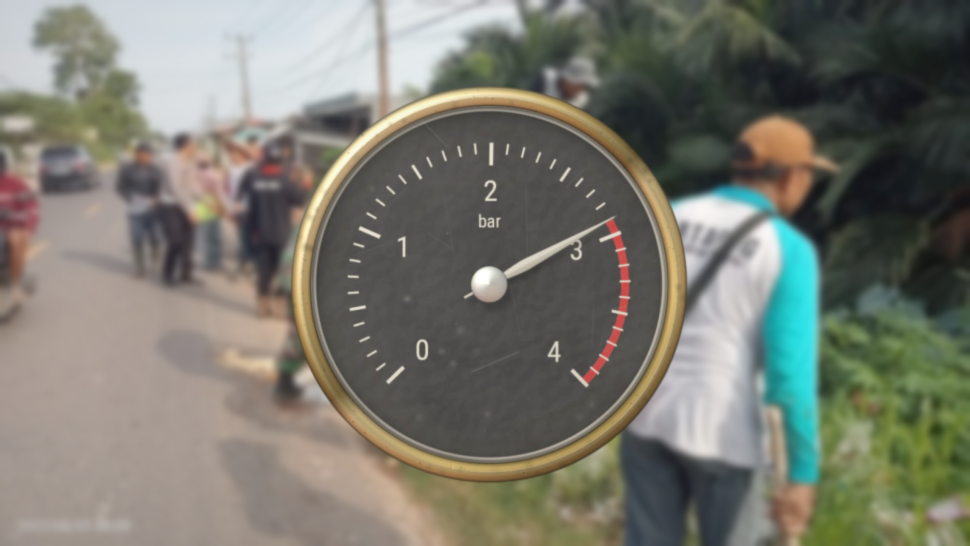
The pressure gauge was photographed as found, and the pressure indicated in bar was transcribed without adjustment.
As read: 2.9 bar
